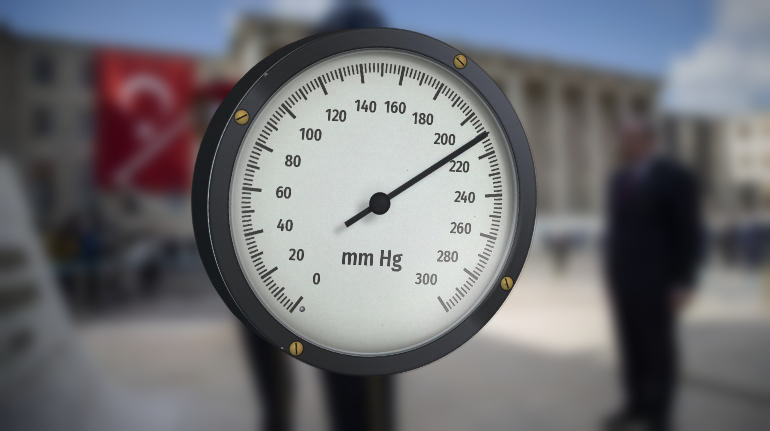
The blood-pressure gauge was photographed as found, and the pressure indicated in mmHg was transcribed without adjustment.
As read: 210 mmHg
